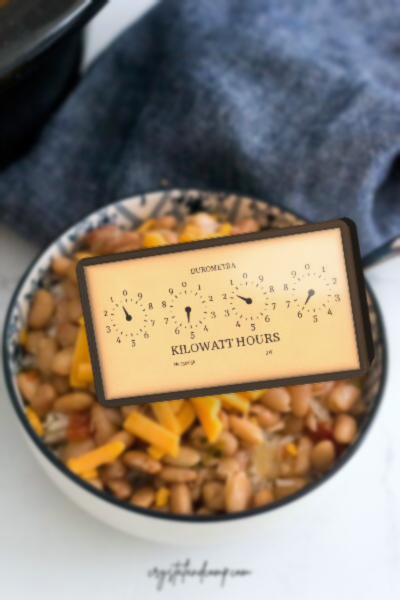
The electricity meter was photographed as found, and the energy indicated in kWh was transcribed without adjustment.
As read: 516 kWh
